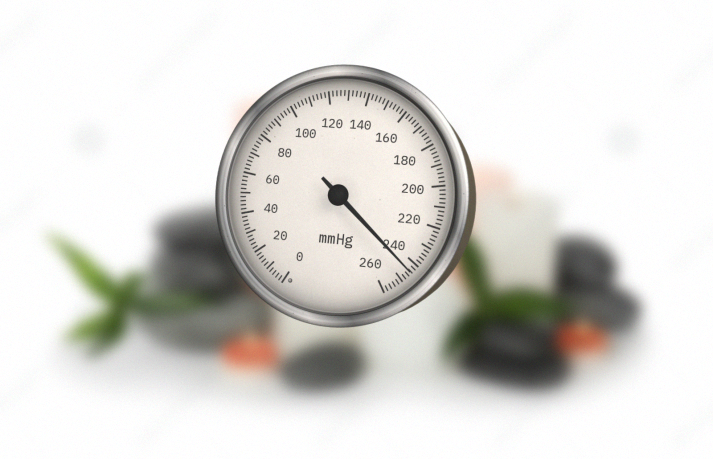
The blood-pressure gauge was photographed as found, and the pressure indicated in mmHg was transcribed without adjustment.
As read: 244 mmHg
